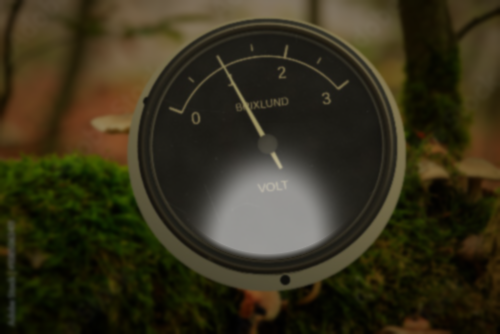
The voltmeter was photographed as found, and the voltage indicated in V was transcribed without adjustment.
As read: 1 V
